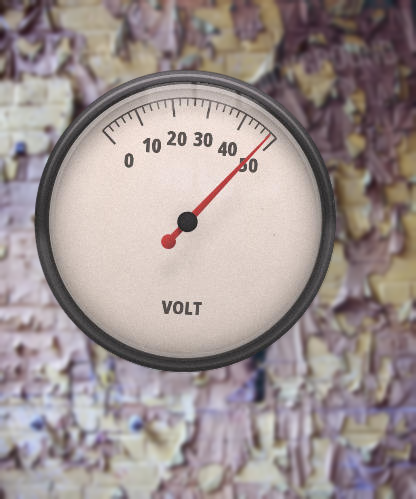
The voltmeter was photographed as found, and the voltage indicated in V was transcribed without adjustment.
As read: 48 V
